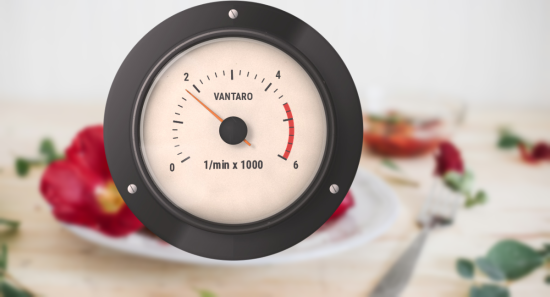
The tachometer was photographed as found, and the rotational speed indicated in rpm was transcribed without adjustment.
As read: 1800 rpm
